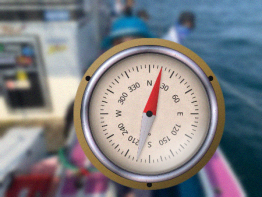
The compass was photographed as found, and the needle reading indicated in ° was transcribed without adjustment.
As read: 15 °
